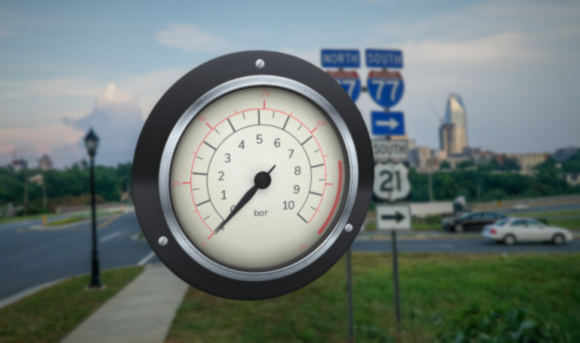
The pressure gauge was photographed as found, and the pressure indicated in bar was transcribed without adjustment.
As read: 0 bar
